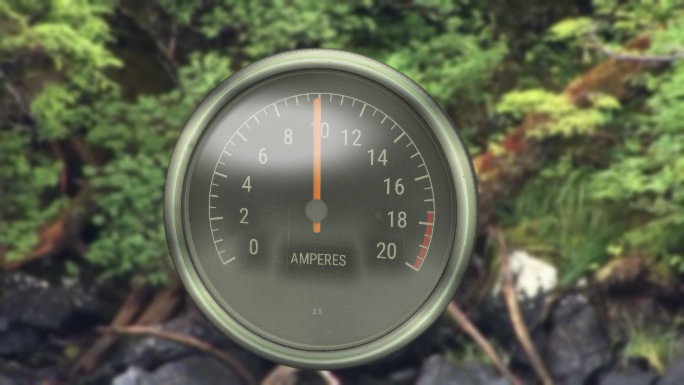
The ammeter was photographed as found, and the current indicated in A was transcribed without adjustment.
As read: 10 A
